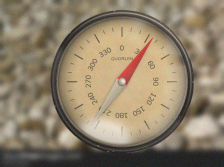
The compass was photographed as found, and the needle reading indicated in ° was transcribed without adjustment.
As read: 35 °
